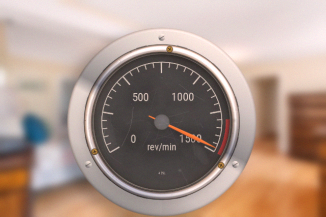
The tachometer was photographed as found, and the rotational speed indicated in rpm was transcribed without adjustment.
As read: 1475 rpm
